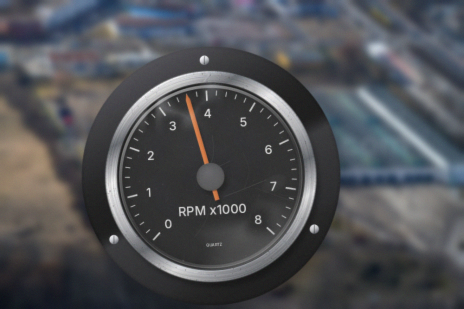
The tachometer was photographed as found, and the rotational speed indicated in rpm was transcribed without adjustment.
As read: 3600 rpm
